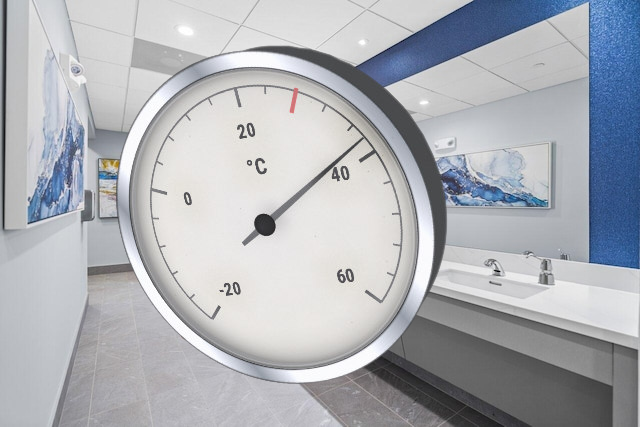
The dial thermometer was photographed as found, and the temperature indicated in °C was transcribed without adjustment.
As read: 38 °C
